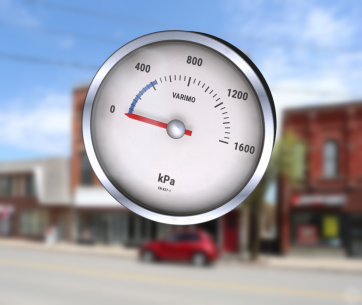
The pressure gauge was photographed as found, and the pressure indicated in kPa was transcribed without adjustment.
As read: 0 kPa
